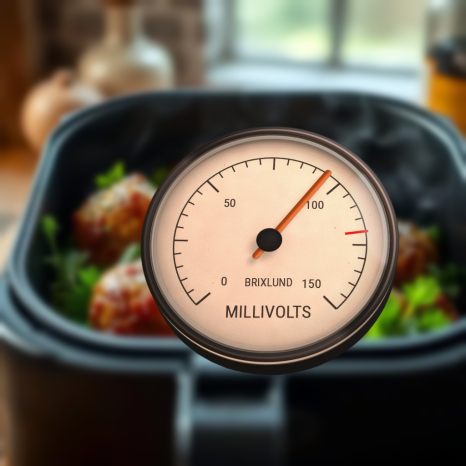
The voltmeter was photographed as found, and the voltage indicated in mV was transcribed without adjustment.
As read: 95 mV
